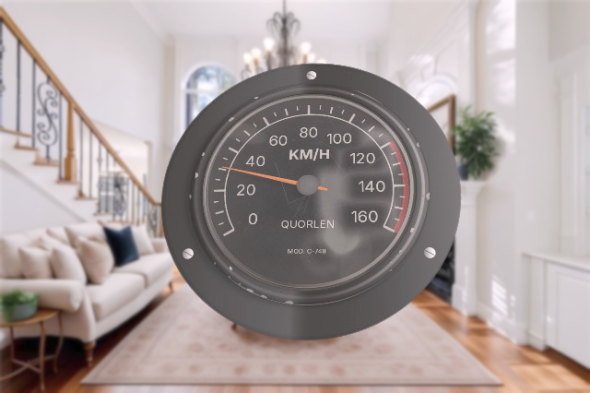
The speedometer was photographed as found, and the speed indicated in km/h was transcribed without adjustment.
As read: 30 km/h
